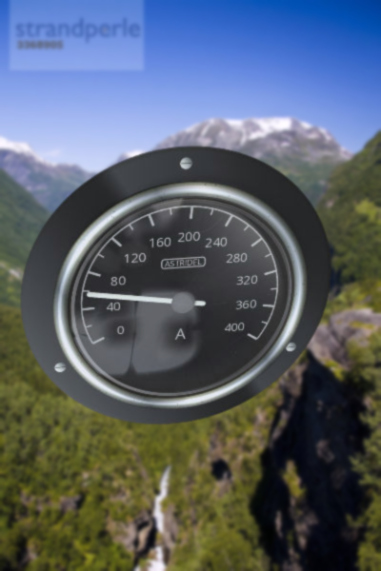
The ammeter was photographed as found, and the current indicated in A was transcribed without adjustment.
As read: 60 A
